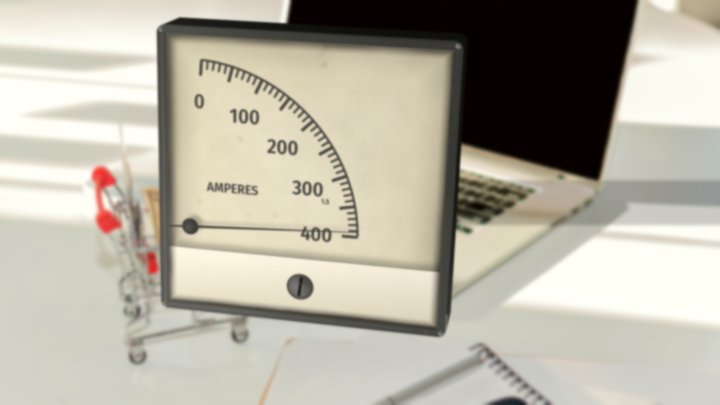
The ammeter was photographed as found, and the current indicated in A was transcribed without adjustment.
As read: 390 A
